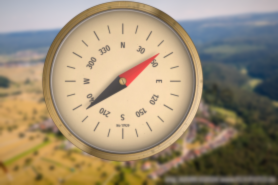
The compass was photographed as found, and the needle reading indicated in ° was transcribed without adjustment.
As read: 52.5 °
